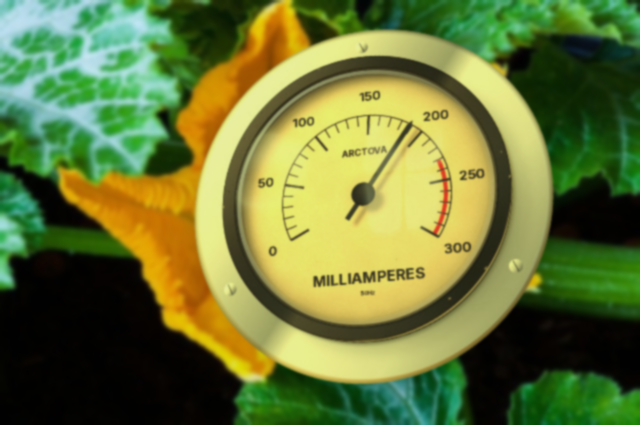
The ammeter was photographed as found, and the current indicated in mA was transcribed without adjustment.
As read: 190 mA
